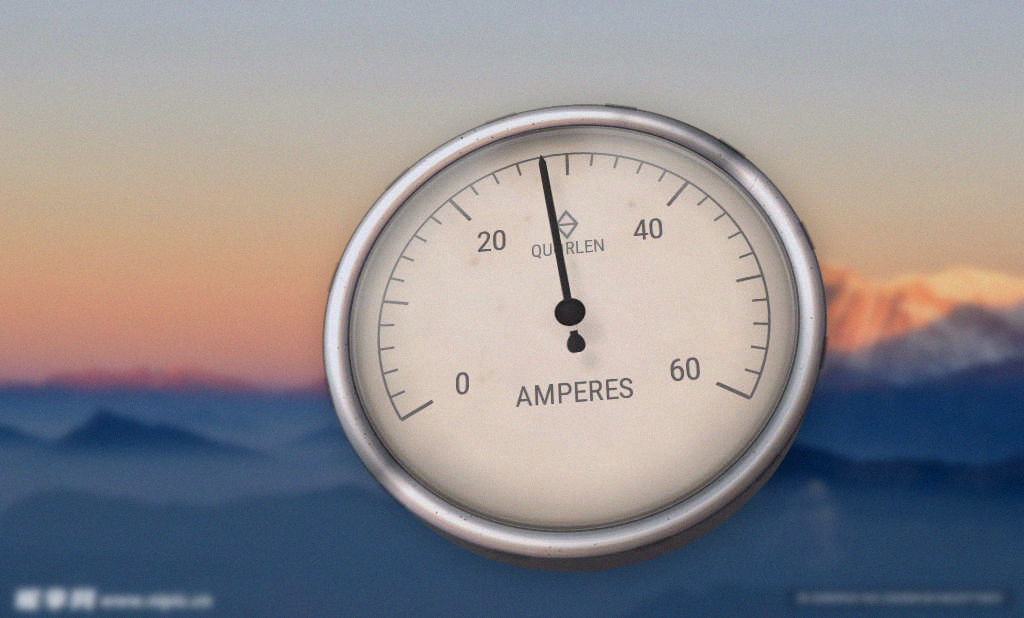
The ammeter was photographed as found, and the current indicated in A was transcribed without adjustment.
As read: 28 A
